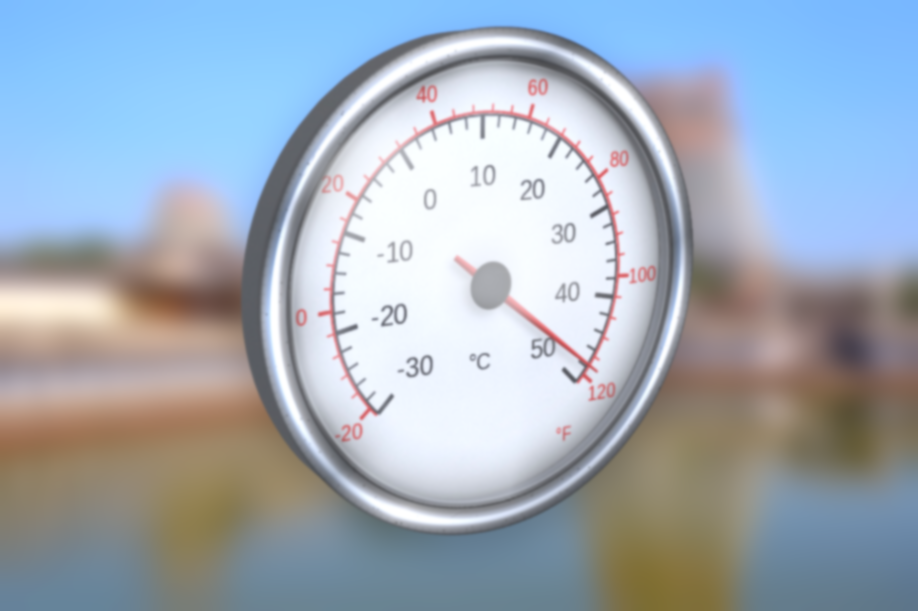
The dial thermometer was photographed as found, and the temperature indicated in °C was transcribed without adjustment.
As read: 48 °C
